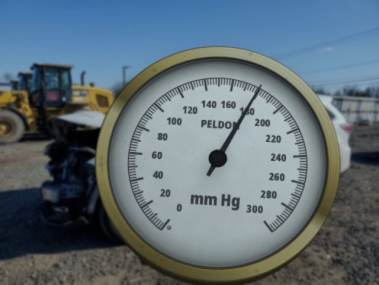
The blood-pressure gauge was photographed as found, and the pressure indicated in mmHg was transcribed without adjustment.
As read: 180 mmHg
